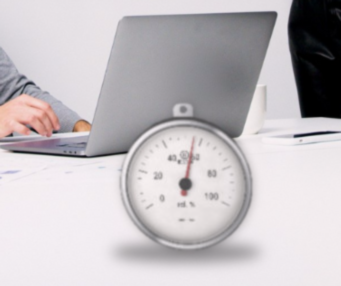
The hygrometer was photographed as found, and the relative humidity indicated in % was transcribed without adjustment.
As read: 56 %
